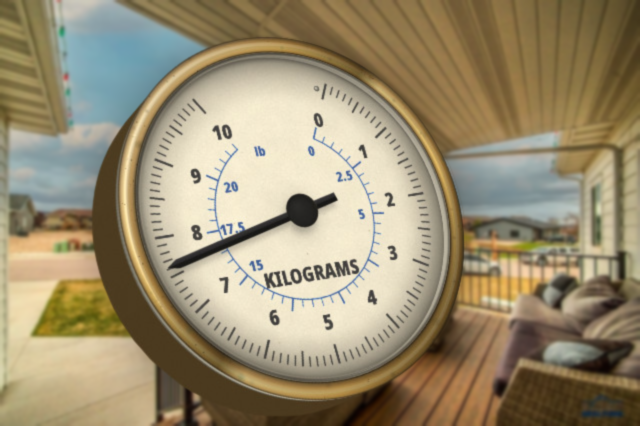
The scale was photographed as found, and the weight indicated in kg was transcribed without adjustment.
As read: 7.6 kg
